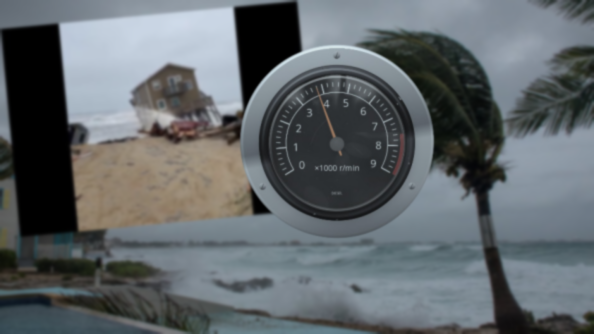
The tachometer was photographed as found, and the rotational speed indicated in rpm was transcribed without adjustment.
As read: 3800 rpm
